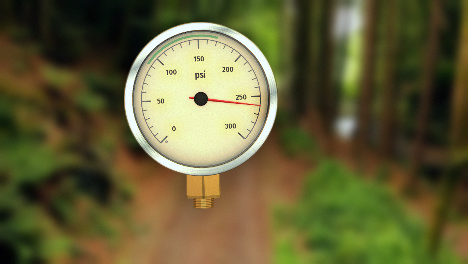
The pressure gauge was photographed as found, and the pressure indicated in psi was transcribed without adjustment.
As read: 260 psi
